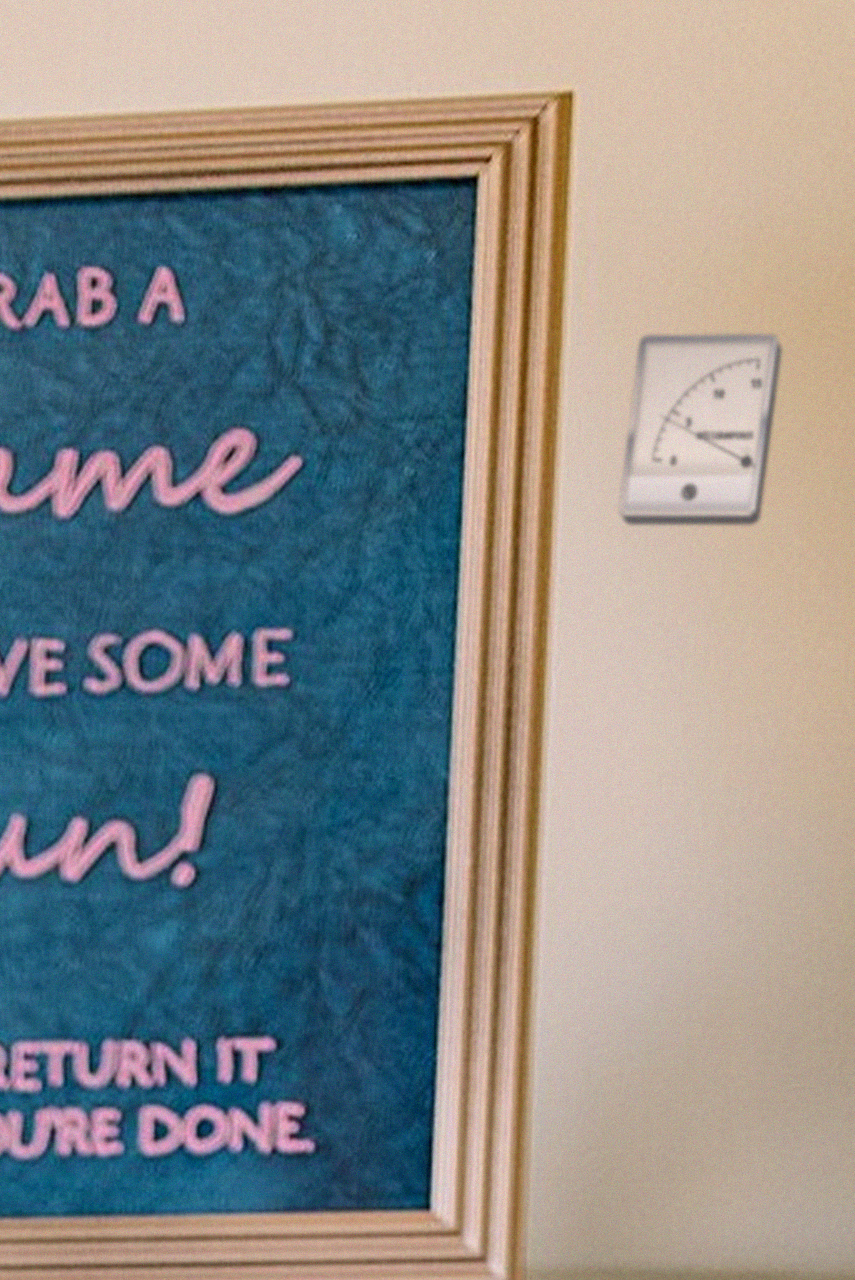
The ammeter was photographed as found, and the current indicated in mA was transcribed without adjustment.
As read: 4 mA
